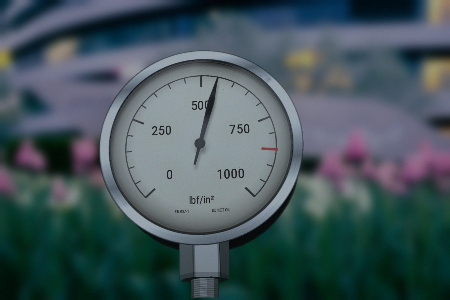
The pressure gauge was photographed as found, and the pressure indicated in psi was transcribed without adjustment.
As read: 550 psi
